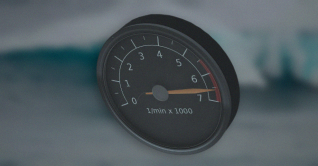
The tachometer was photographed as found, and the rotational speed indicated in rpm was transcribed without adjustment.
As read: 6500 rpm
